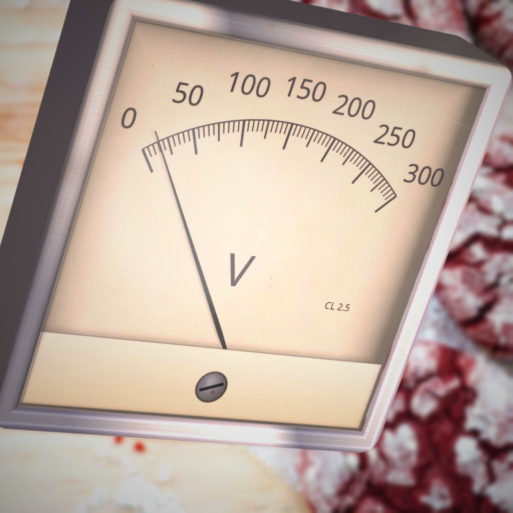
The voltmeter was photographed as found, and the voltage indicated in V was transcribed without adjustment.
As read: 15 V
